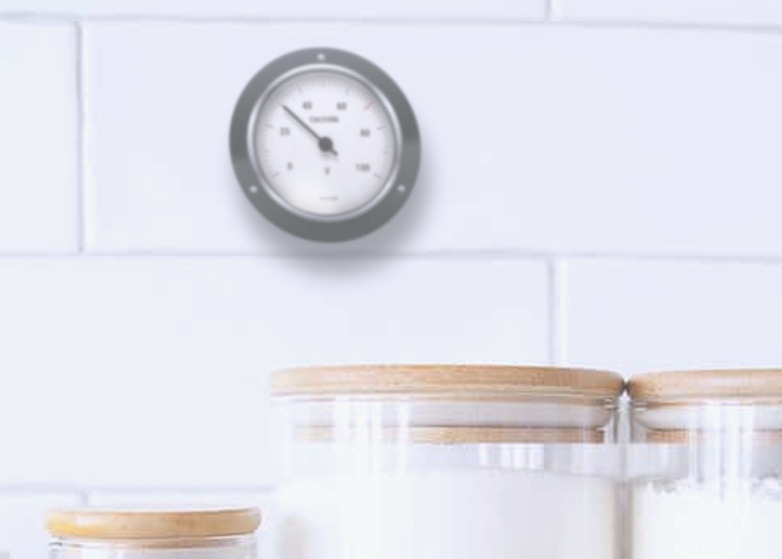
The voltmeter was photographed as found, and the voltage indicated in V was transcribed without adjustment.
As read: 30 V
